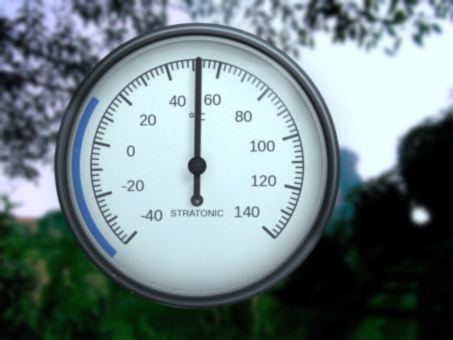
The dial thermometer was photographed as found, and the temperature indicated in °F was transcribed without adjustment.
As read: 52 °F
